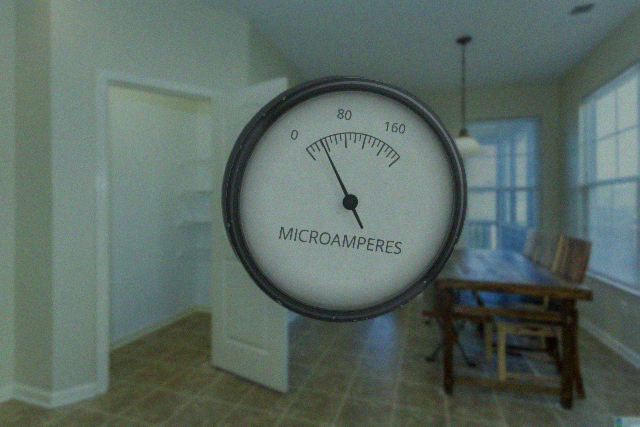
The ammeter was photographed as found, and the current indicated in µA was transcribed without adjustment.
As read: 30 µA
